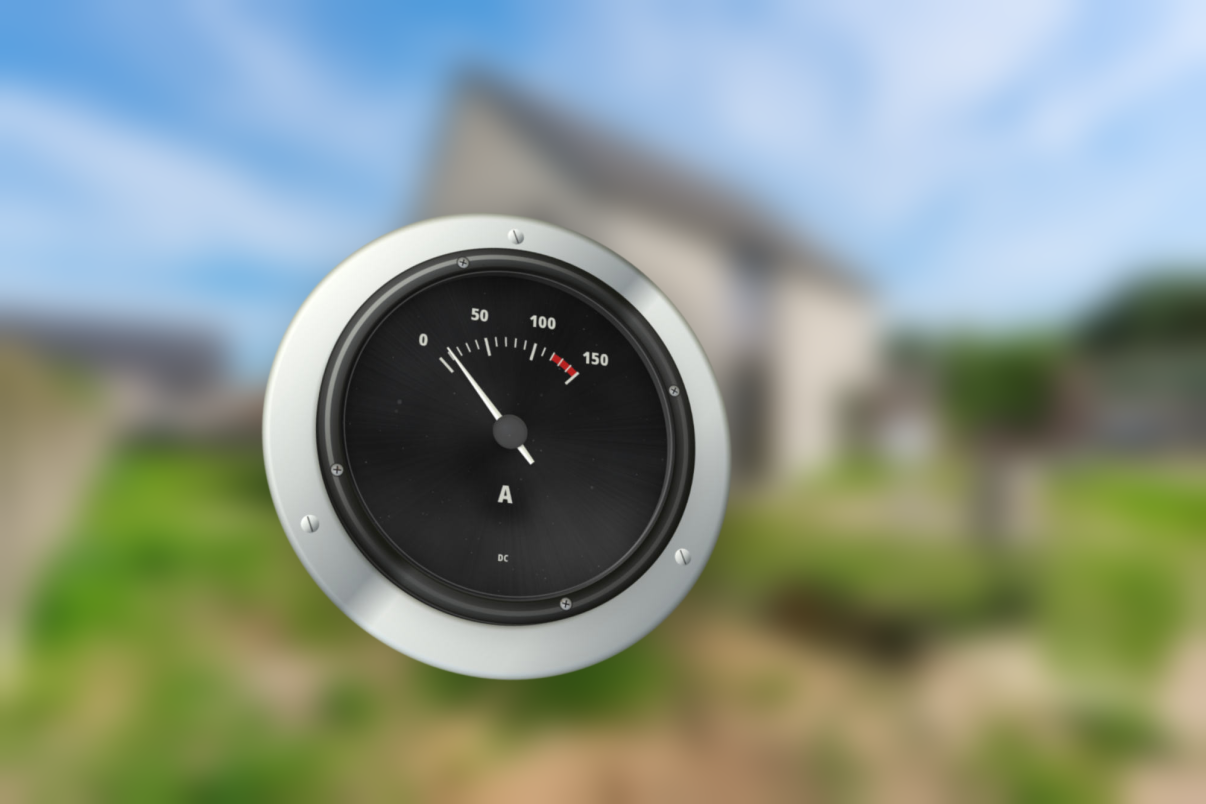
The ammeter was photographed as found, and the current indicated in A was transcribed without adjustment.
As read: 10 A
